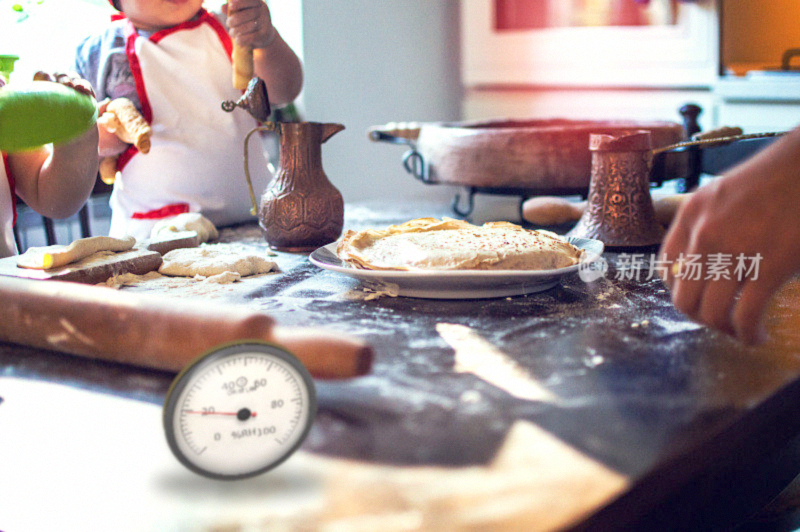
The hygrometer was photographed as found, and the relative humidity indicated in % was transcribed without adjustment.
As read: 20 %
